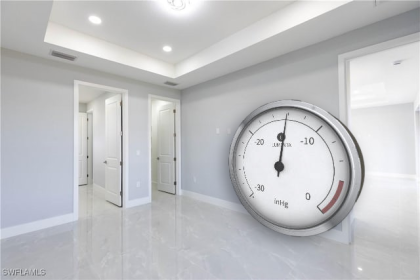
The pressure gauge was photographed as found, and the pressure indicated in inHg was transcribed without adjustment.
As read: -14 inHg
